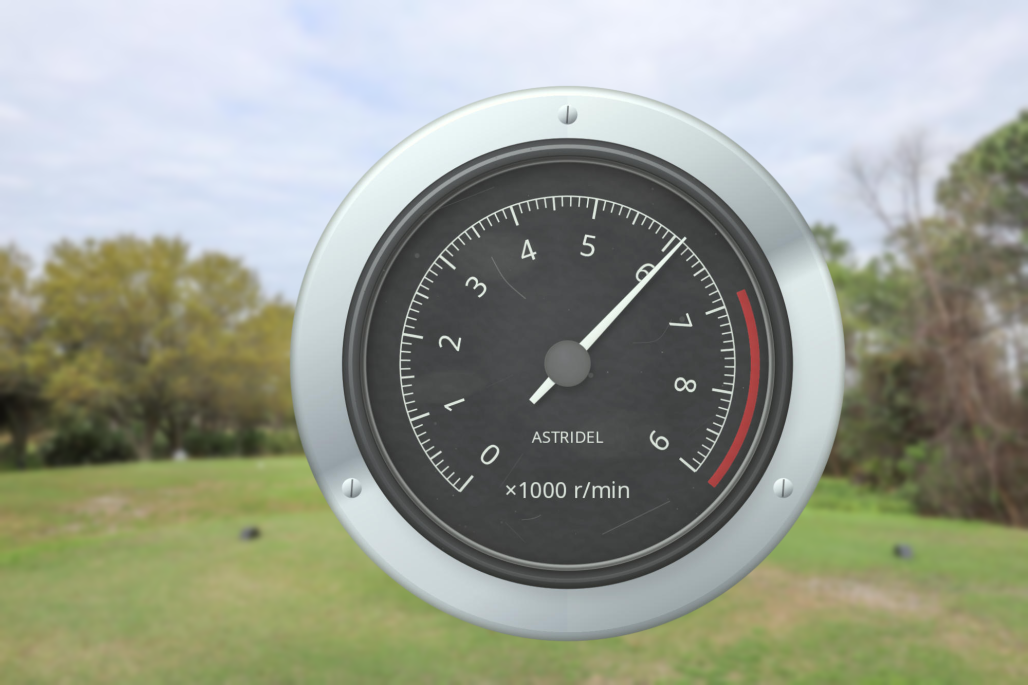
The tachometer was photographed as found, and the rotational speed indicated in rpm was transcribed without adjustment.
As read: 6100 rpm
